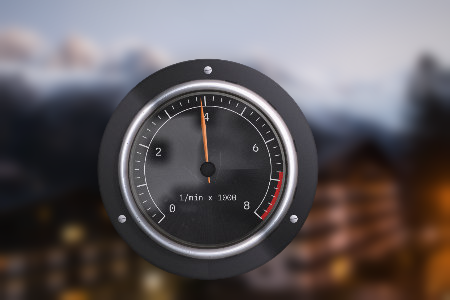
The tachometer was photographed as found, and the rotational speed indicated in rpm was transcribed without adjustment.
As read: 3900 rpm
